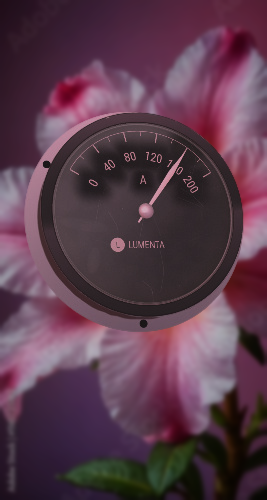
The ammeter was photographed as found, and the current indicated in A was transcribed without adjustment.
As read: 160 A
